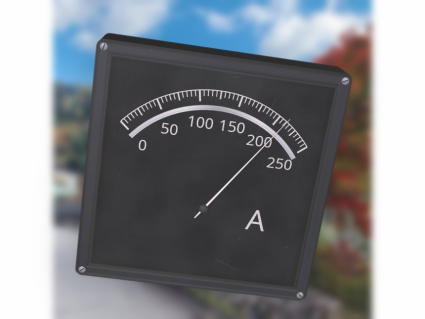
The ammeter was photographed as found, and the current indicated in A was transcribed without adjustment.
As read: 210 A
